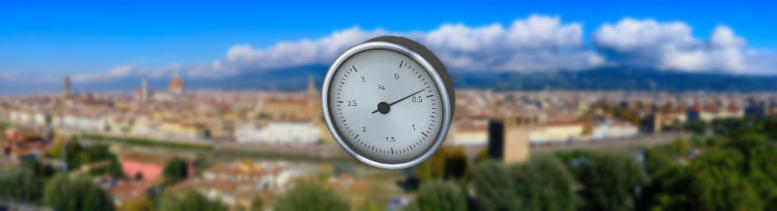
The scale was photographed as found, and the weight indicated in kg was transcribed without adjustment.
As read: 0.4 kg
